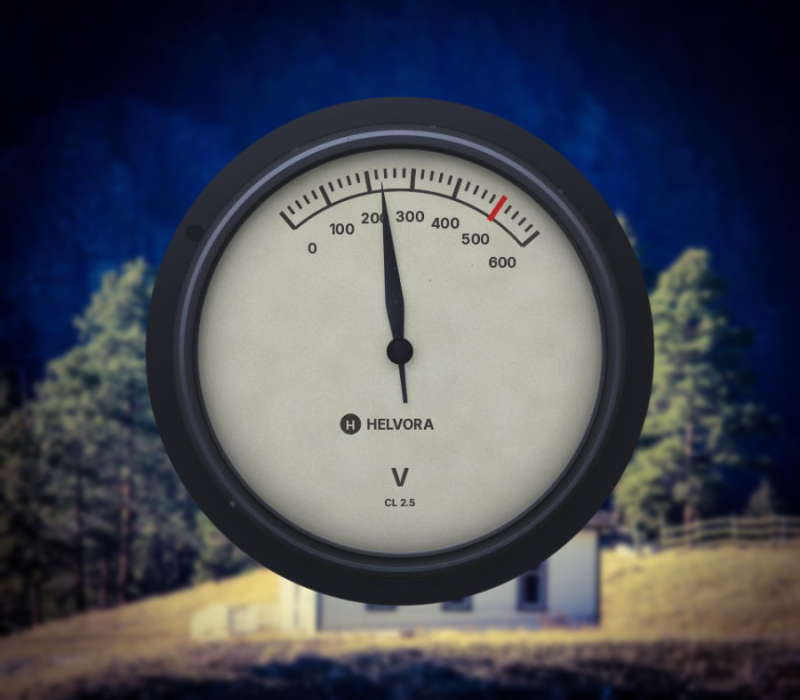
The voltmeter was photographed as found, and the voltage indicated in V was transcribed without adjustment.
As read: 230 V
